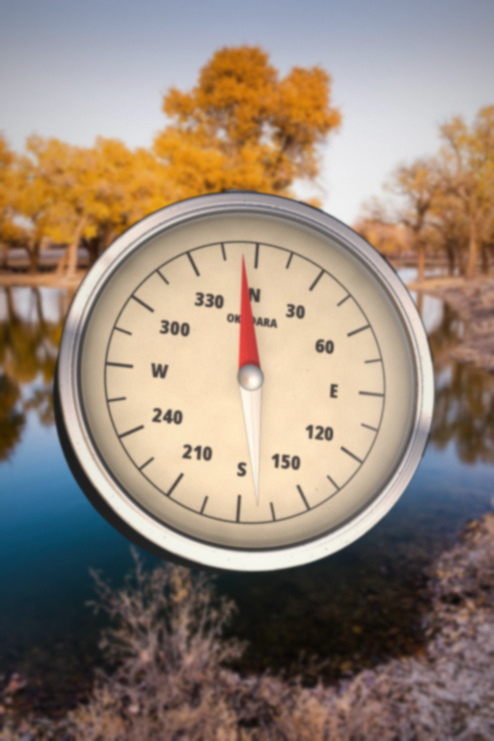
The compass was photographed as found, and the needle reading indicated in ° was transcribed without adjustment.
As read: 352.5 °
